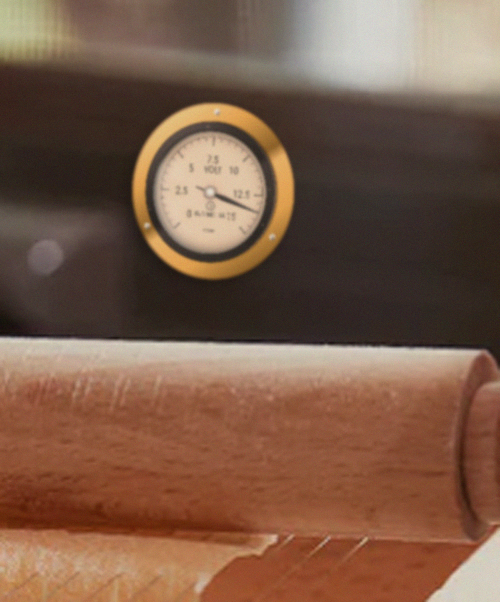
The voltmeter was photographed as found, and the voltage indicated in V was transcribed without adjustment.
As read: 13.5 V
